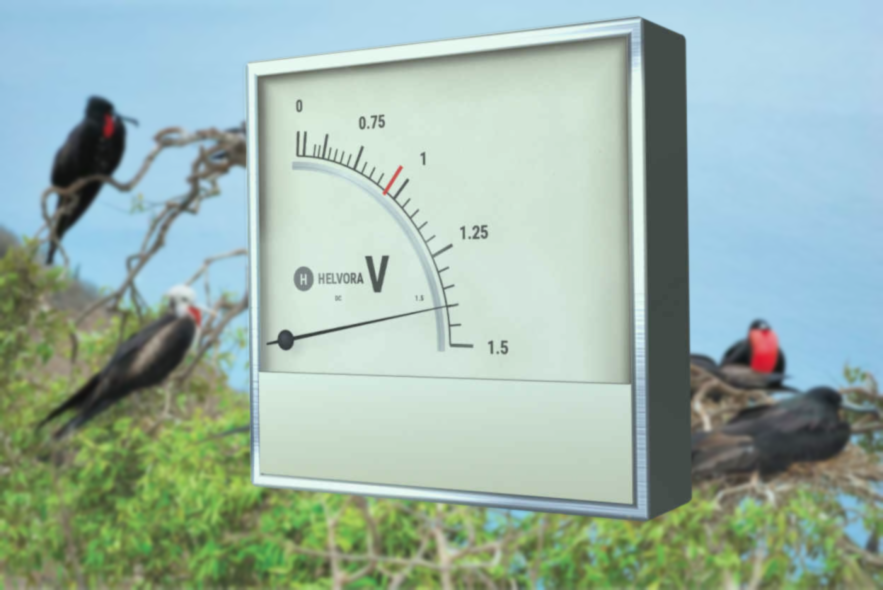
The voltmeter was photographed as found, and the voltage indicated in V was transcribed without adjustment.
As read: 1.4 V
